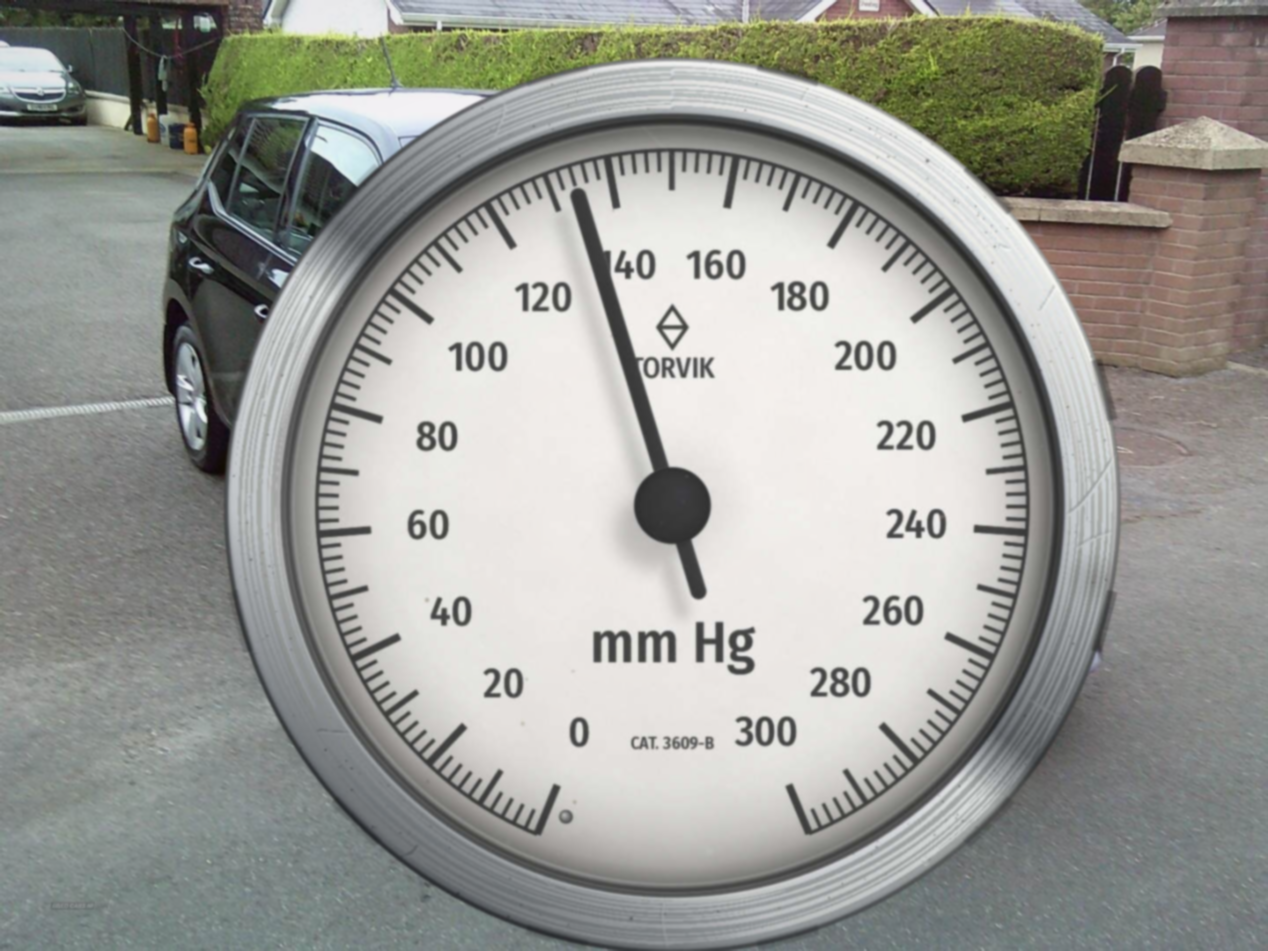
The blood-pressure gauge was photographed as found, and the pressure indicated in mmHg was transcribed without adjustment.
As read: 134 mmHg
